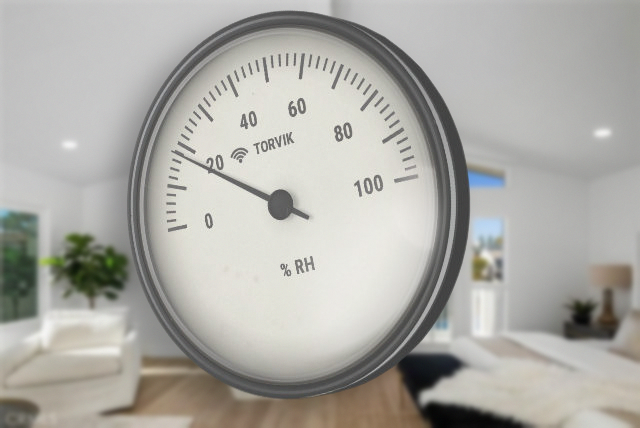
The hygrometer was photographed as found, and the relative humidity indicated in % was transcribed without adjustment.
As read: 18 %
